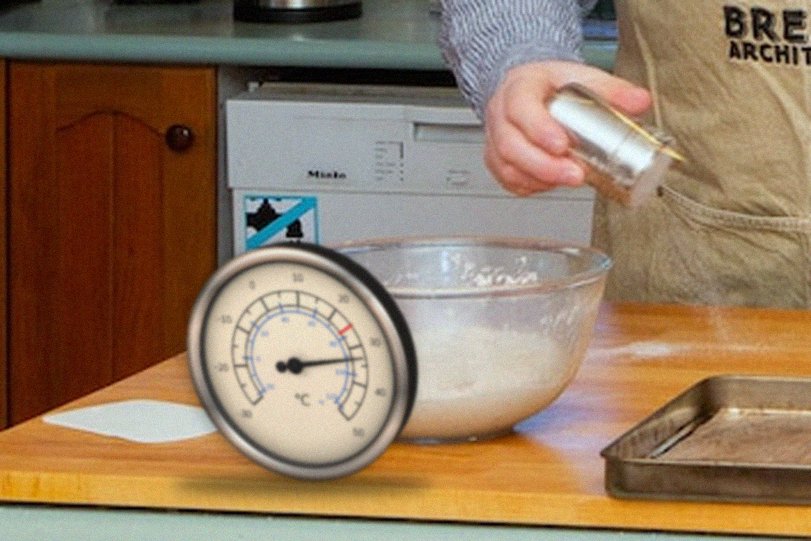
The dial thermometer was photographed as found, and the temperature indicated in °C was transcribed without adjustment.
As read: 32.5 °C
